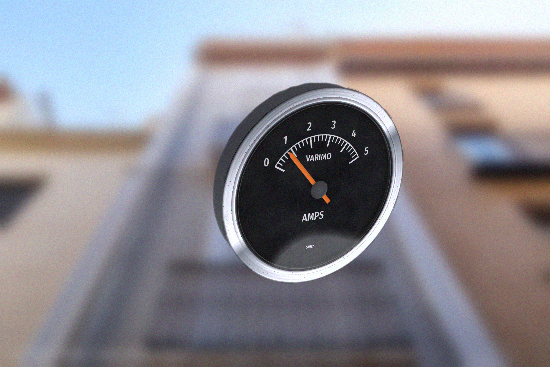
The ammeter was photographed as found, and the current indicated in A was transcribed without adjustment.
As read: 0.8 A
